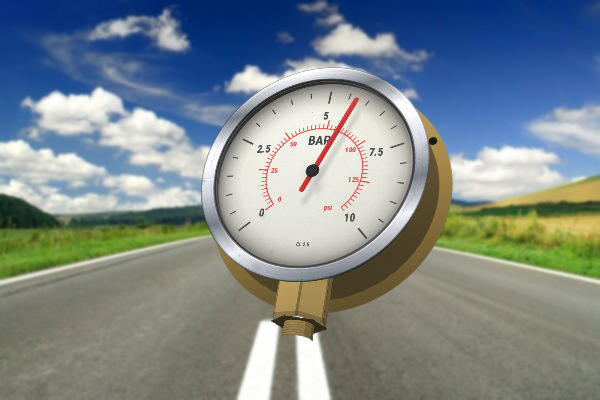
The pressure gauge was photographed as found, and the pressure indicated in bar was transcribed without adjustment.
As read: 5.75 bar
